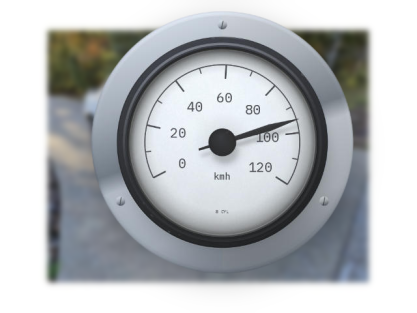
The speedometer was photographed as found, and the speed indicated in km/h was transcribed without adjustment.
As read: 95 km/h
